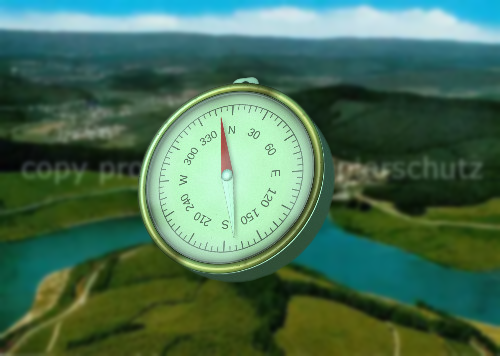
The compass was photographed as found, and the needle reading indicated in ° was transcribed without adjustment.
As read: 350 °
